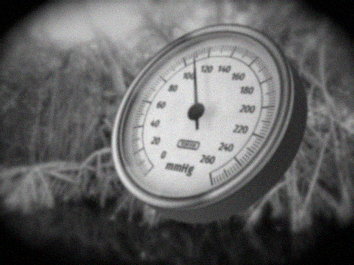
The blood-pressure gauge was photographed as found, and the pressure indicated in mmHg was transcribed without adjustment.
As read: 110 mmHg
